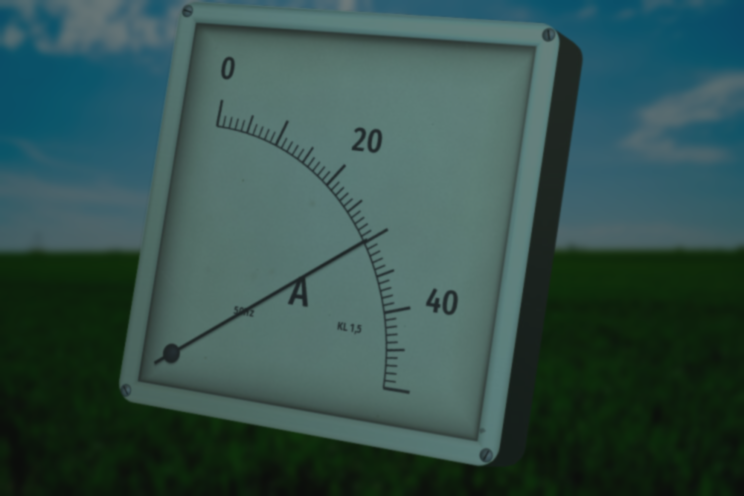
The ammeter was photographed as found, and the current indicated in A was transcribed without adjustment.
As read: 30 A
